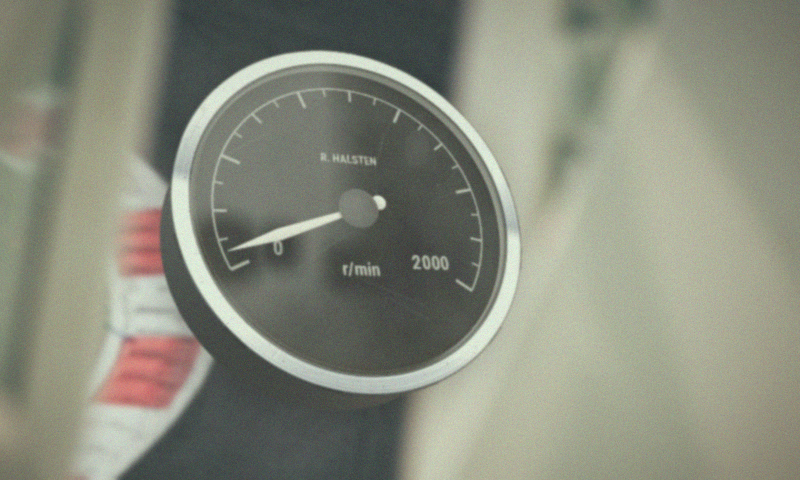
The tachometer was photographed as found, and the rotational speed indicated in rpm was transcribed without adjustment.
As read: 50 rpm
